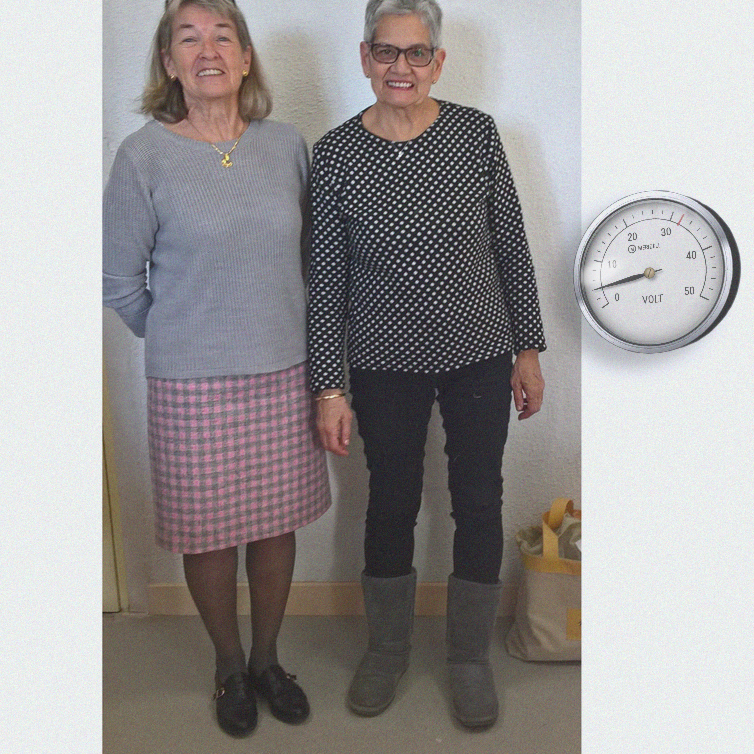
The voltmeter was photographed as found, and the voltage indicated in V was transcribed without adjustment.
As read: 4 V
